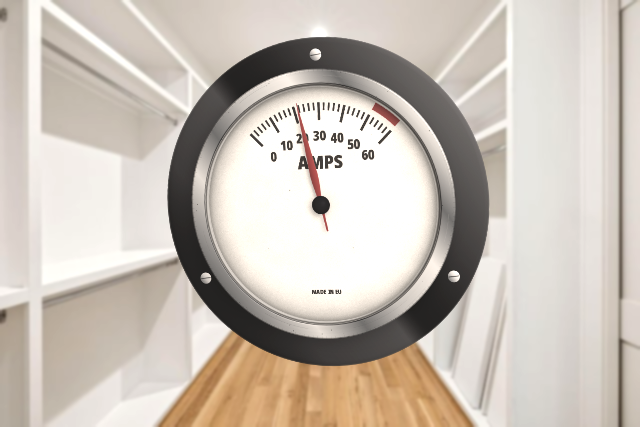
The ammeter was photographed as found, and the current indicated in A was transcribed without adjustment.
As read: 22 A
